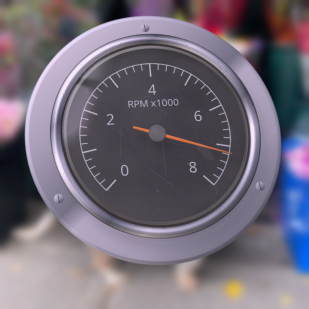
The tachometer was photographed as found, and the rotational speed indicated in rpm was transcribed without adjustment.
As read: 7200 rpm
